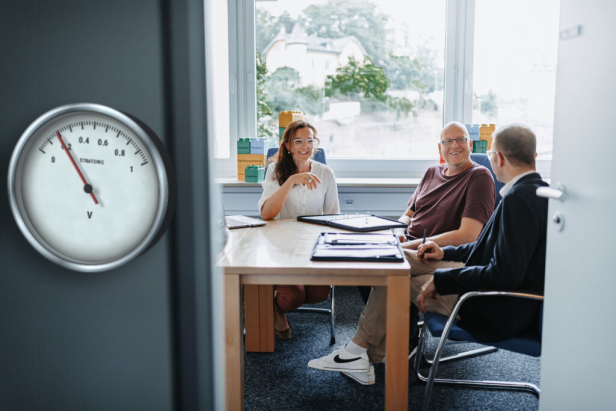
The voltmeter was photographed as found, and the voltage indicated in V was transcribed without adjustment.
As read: 0.2 V
